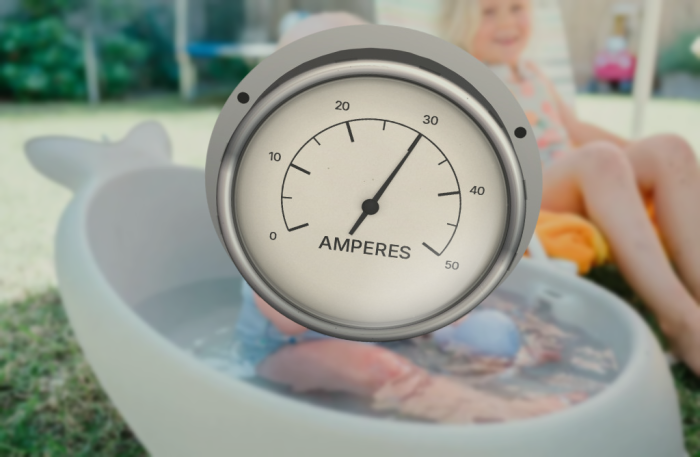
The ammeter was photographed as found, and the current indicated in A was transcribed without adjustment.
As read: 30 A
